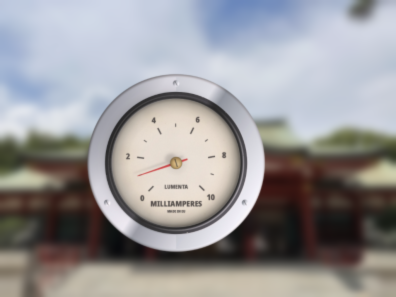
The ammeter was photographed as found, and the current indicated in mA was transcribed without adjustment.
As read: 1 mA
